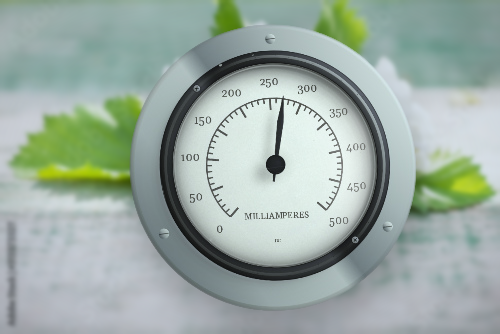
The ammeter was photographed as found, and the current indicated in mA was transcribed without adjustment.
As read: 270 mA
